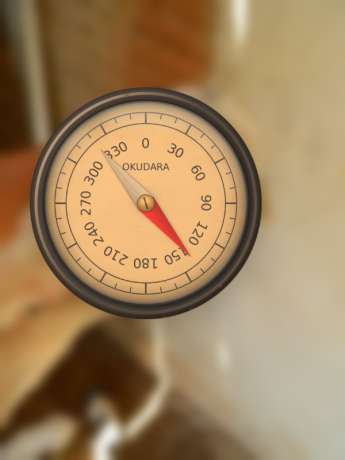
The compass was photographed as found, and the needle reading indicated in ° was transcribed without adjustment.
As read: 140 °
